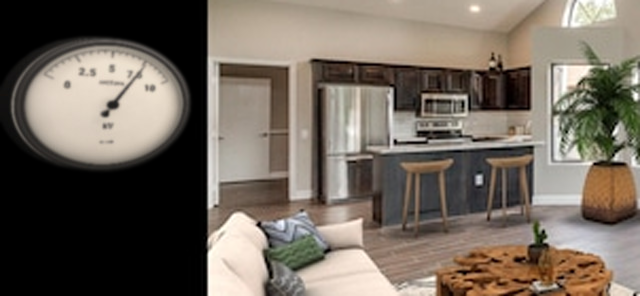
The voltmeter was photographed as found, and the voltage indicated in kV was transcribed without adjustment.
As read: 7.5 kV
